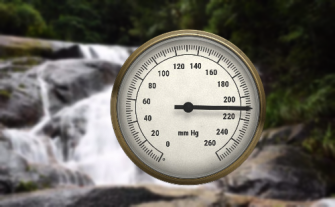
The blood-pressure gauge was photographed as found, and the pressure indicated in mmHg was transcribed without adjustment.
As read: 210 mmHg
